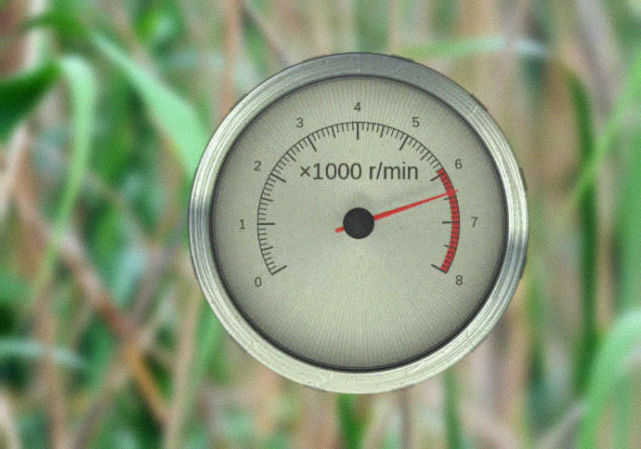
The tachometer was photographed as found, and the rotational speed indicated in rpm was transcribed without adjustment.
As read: 6400 rpm
